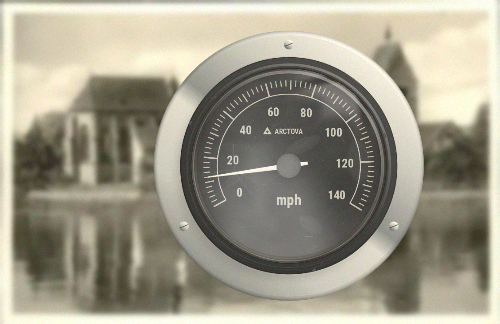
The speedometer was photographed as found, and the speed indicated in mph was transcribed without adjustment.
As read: 12 mph
